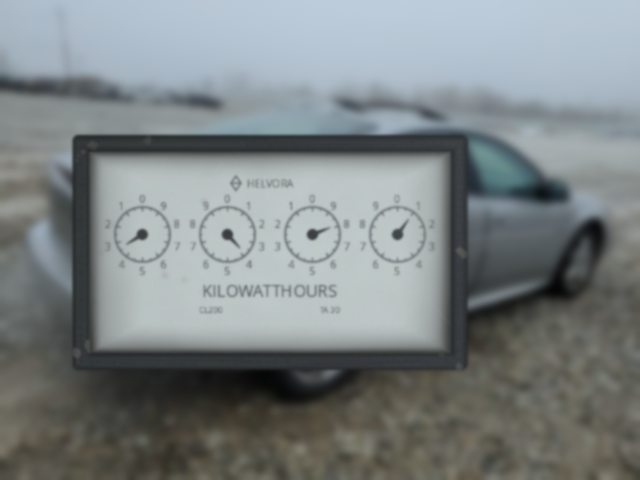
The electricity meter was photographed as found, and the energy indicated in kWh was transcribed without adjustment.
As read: 3381 kWh
